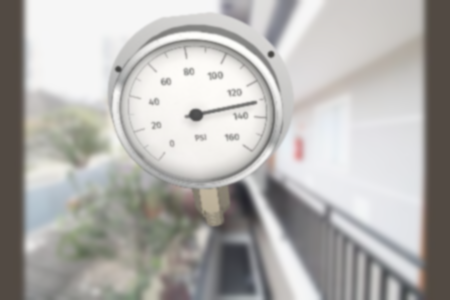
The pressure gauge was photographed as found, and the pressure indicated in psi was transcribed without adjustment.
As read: 130 psi
